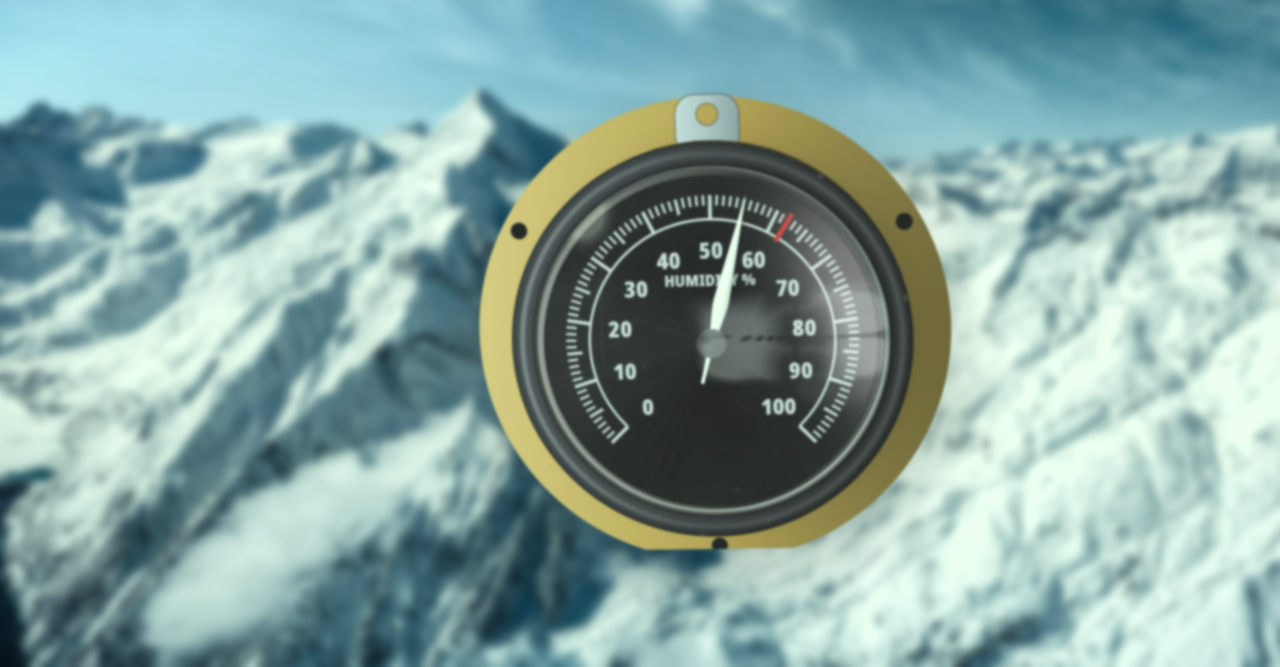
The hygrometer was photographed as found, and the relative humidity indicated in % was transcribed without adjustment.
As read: 55 %
